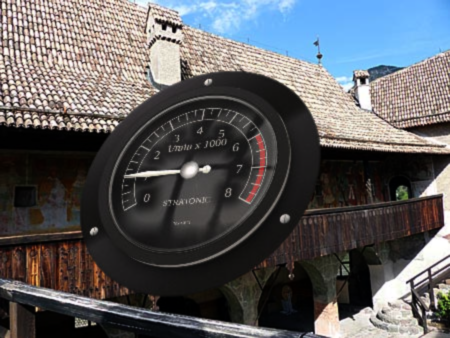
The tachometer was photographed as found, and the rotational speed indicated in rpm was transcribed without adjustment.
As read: 1000 rpm
